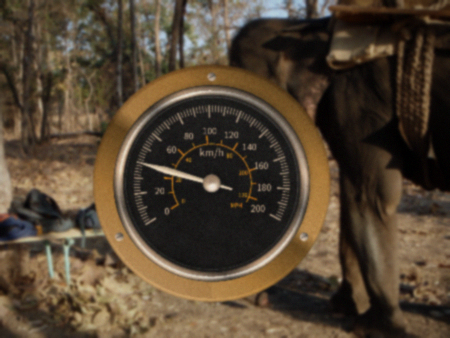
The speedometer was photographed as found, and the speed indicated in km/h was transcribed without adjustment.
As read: 40 km/h
